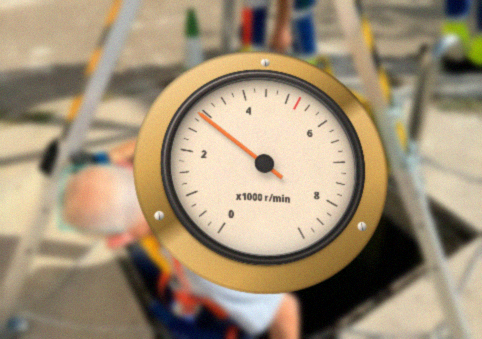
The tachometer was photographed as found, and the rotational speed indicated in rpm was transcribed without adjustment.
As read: 2875 rpm
